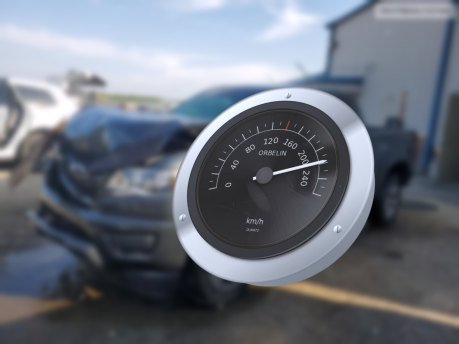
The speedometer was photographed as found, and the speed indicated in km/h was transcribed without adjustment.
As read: 220 km/h
